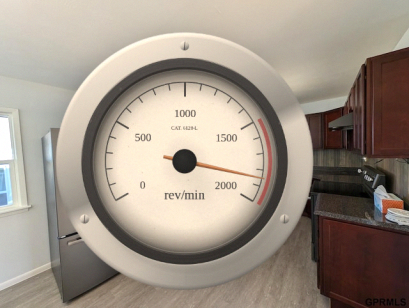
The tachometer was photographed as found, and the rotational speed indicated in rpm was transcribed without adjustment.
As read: 1850 rpm
